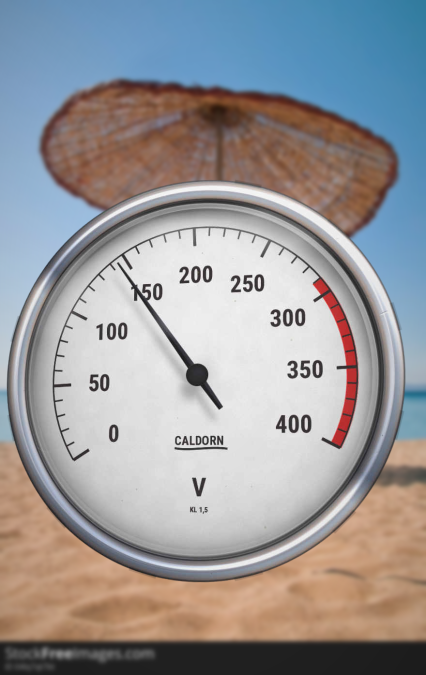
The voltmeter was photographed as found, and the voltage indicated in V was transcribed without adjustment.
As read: 145 V
